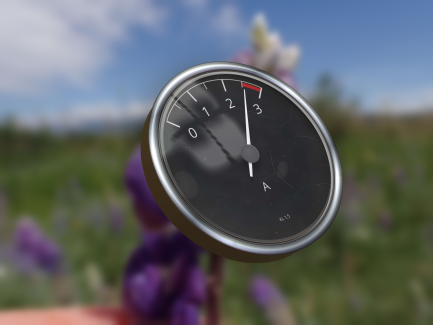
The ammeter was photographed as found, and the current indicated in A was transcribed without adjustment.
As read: 2.5 A
